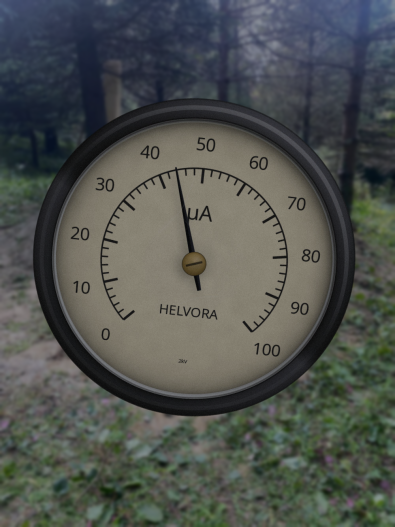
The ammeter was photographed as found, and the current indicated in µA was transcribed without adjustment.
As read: 44 µA
